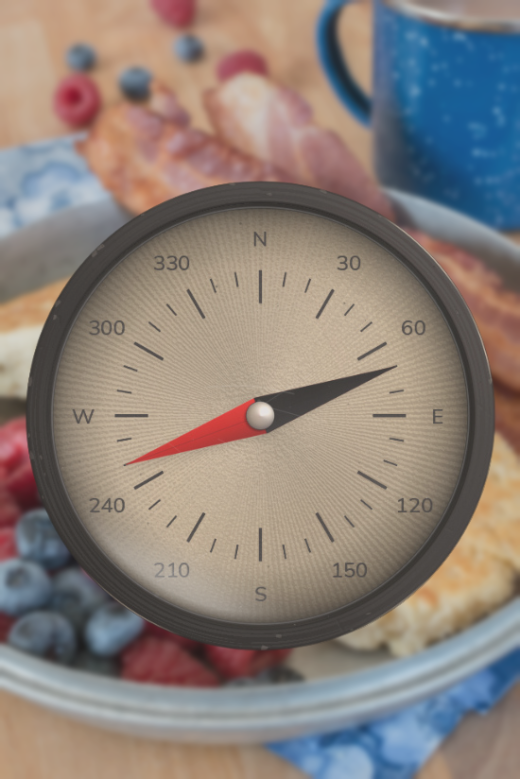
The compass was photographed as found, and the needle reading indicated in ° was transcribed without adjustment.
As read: 250 °
